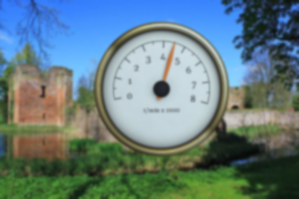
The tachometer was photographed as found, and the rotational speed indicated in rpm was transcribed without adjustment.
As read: 4500 rpm
